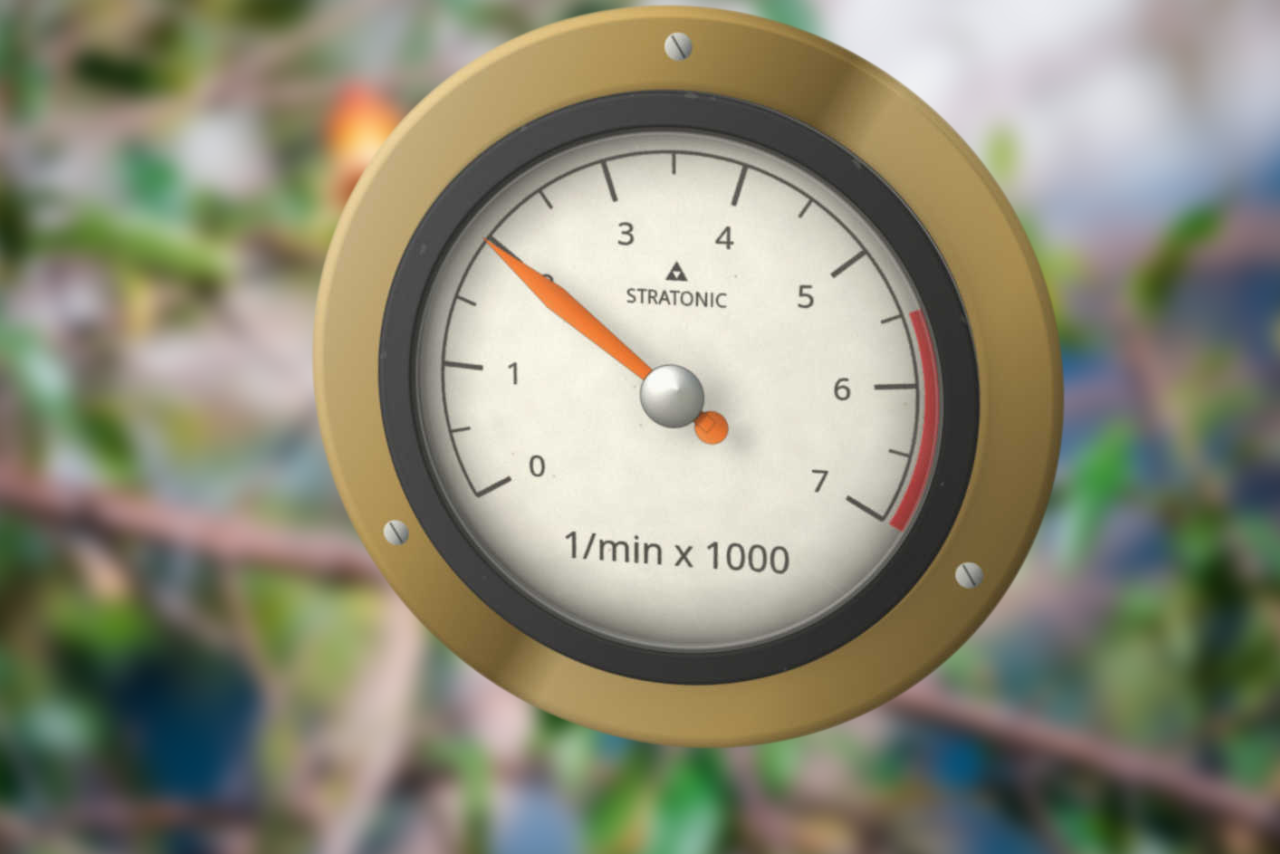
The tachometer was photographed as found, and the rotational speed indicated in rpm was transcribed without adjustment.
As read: 2000 rpm
